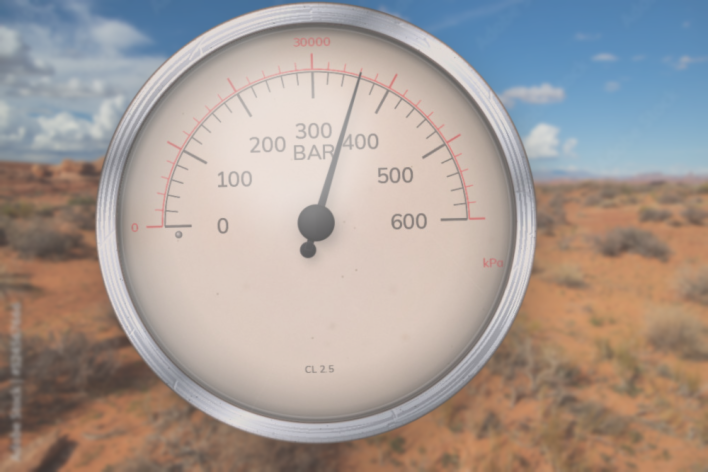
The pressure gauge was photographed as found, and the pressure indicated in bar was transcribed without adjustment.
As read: 360 bar
